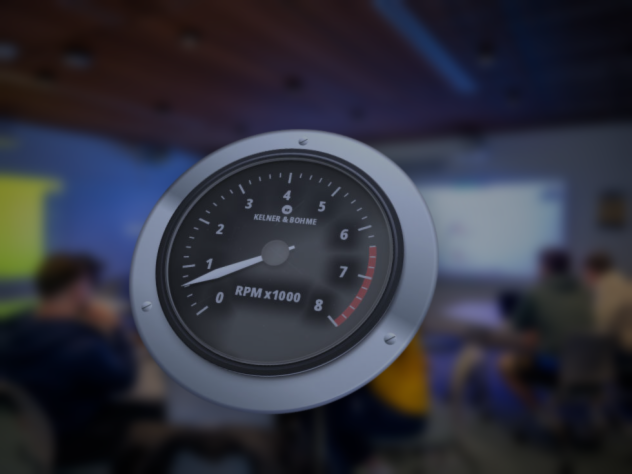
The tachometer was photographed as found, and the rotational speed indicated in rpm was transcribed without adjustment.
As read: 600 rpm
